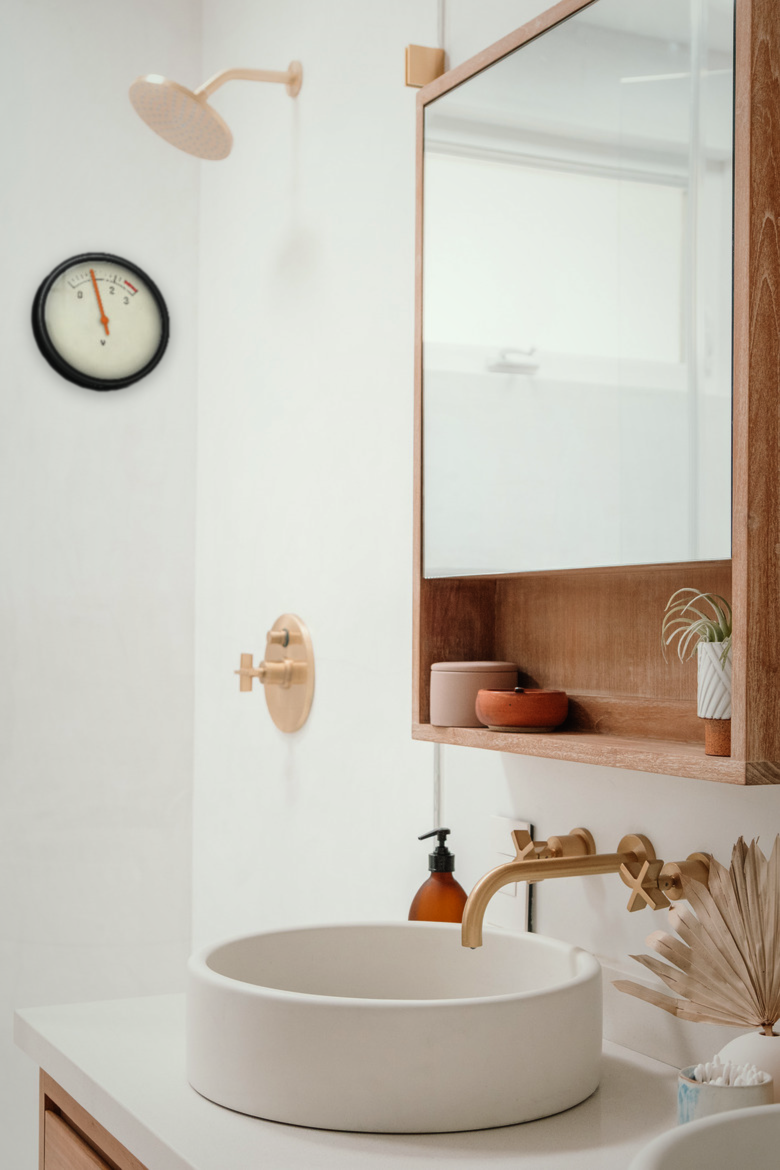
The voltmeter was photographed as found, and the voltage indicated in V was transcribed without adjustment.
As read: 1 V
